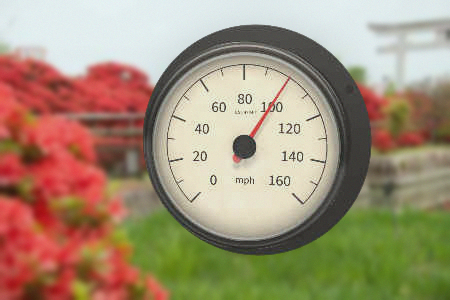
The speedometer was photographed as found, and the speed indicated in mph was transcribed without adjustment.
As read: 100 mph
